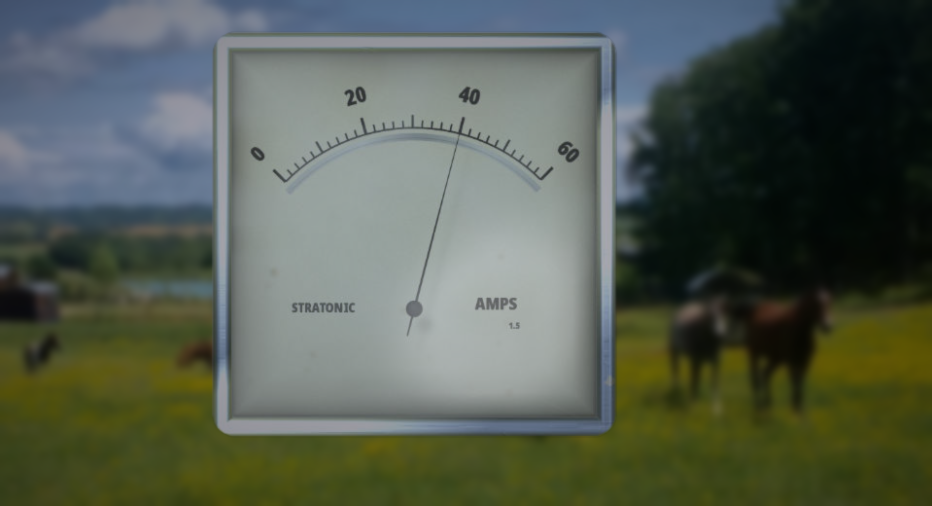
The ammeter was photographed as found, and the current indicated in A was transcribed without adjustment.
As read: 40 A
